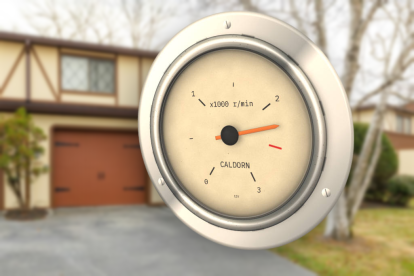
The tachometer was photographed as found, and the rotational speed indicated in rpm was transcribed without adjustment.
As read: 2250 rpm
